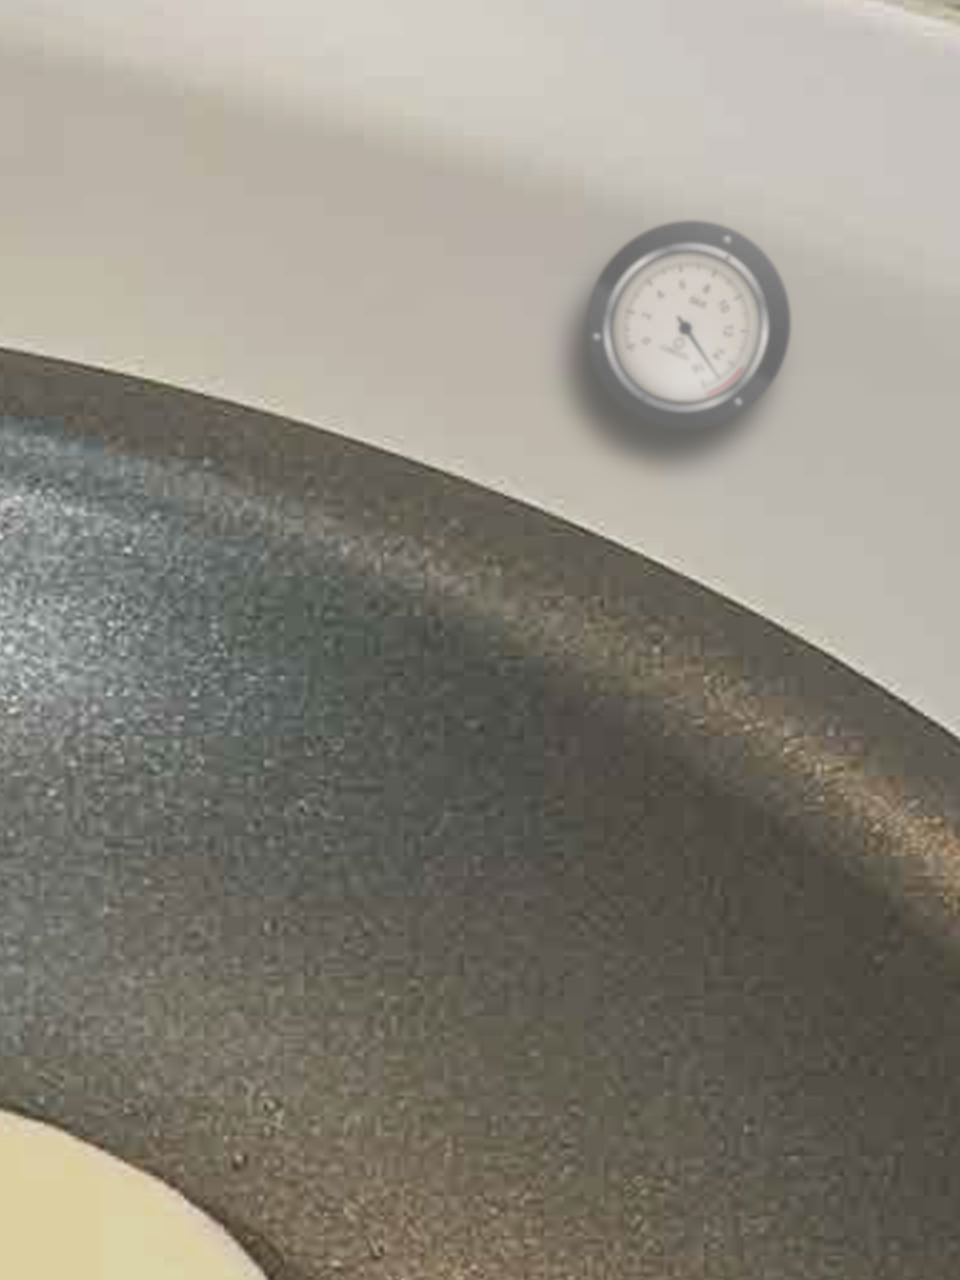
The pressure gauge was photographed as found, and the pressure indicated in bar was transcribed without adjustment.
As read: 15 bar
